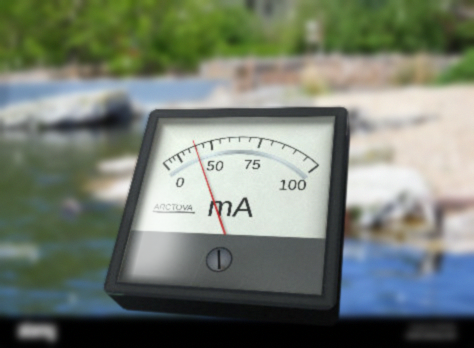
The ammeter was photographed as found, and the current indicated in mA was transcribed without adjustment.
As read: 40 mA
